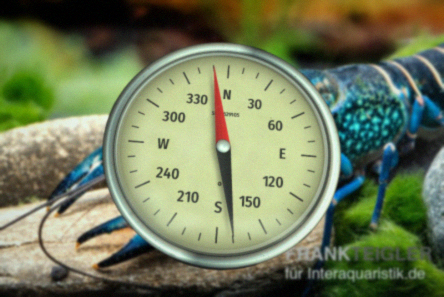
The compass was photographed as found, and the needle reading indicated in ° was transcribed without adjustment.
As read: 350 °
